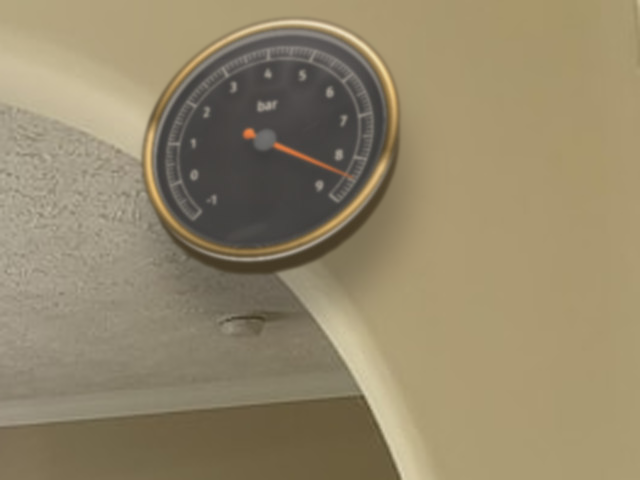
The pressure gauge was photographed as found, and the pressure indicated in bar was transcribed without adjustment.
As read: 8.5 bar
